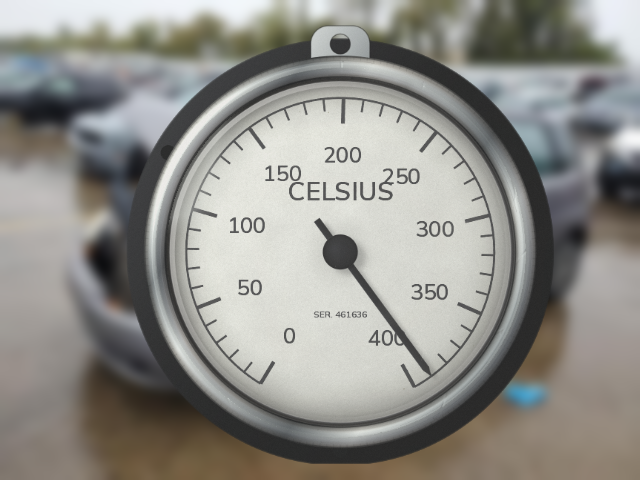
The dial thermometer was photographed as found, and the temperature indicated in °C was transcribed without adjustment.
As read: 390 °C
